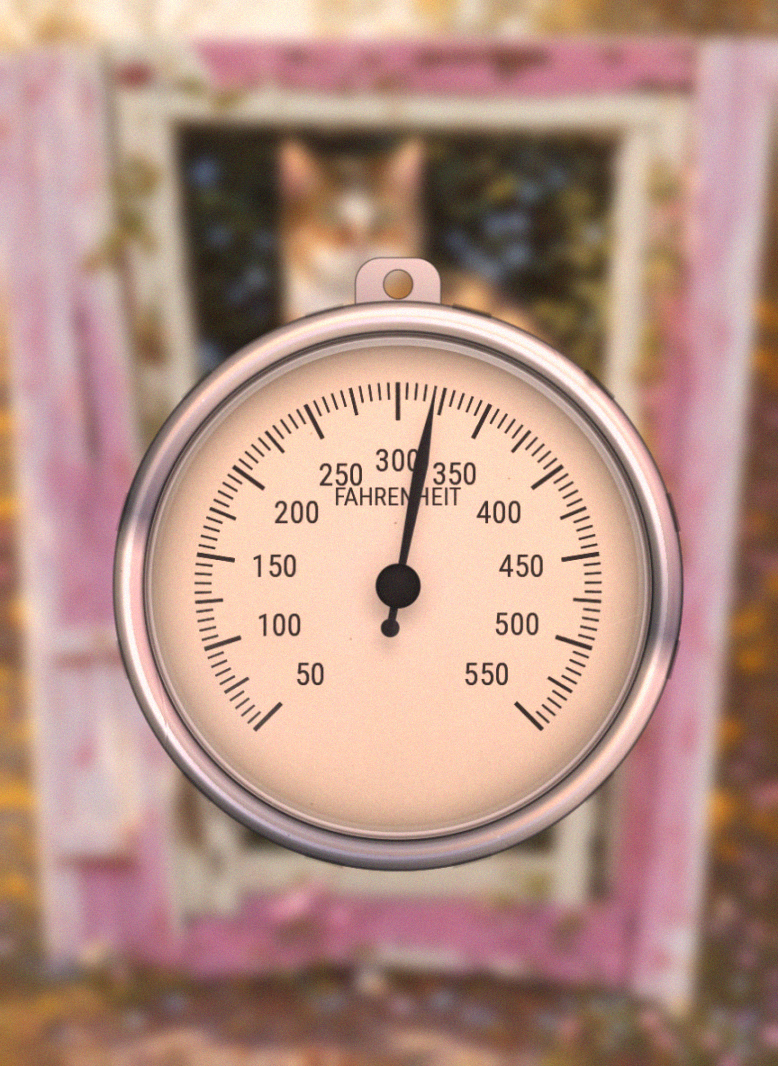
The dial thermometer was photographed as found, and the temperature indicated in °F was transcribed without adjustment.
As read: 320 °F
